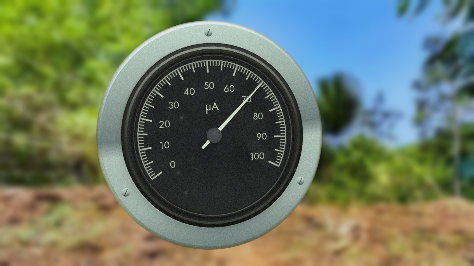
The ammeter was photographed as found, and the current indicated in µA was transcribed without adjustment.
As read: 70 µA
